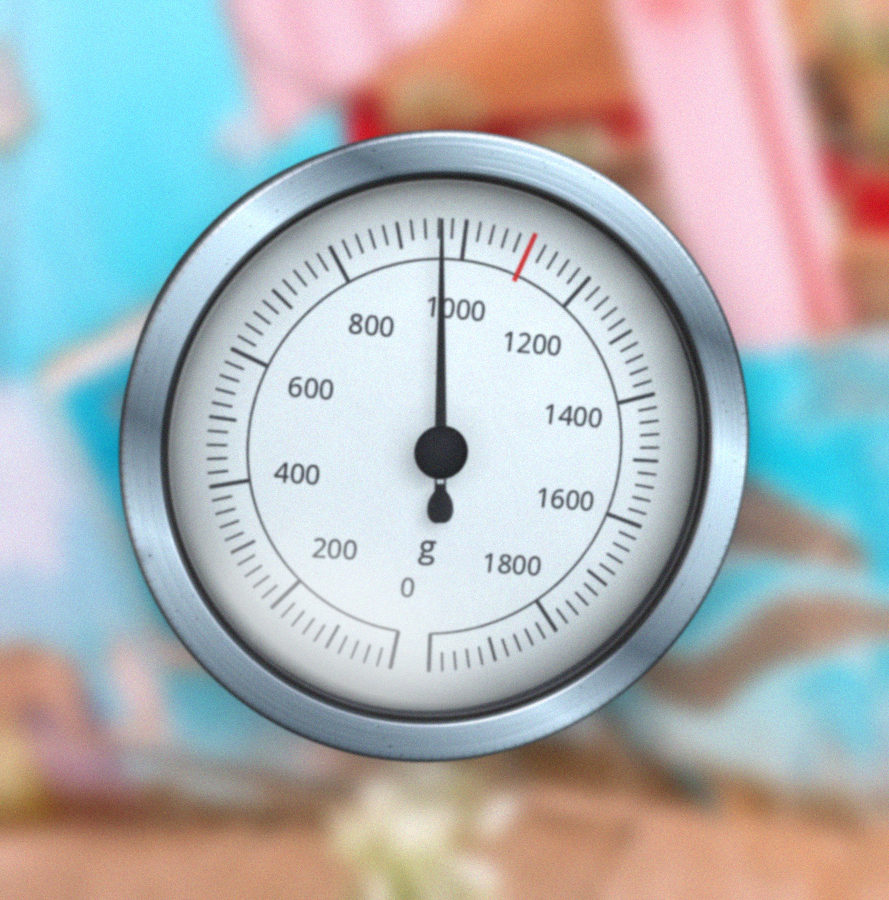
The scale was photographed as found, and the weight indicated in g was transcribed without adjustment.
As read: 960 g
